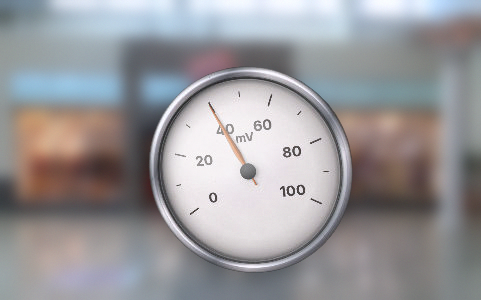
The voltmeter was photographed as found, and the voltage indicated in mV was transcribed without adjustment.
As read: 40 mV
